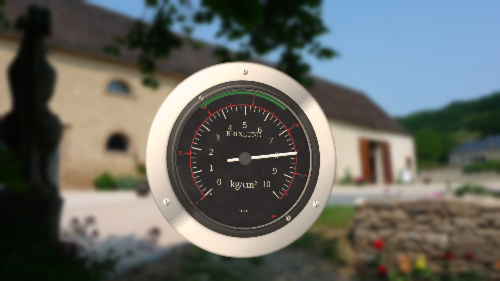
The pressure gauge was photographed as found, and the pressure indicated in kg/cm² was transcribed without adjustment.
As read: 8 kg/cm²
